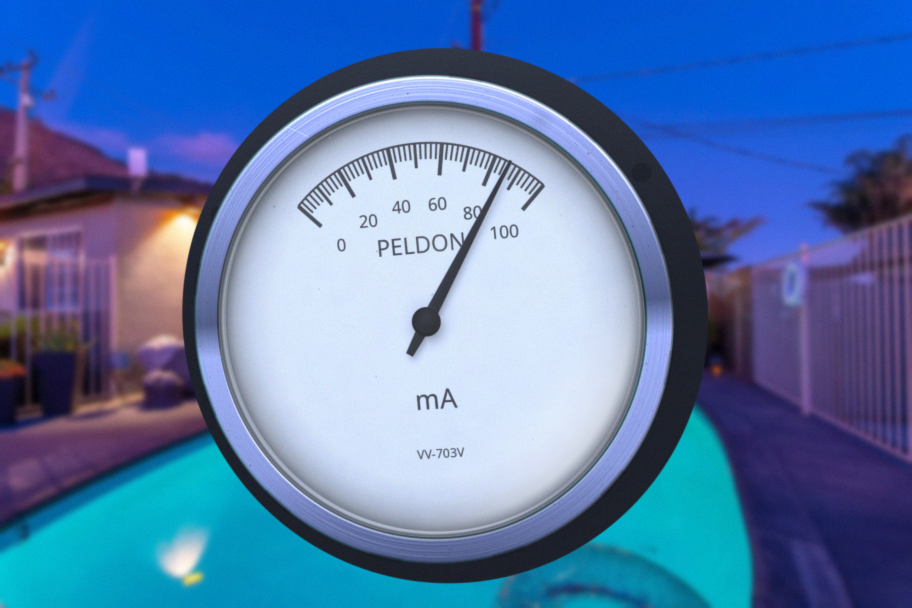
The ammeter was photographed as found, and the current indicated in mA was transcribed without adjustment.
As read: 86 mA
